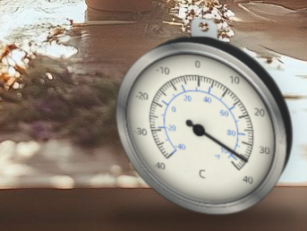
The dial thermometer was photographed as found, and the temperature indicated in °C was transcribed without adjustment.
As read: 35 °C
